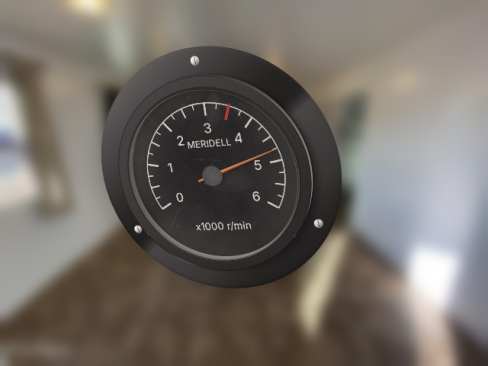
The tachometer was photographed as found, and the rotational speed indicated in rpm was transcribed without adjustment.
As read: 4750 rpm
